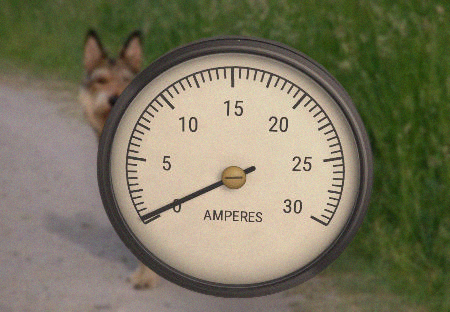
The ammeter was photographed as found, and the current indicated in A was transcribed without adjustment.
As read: 0.5 A
